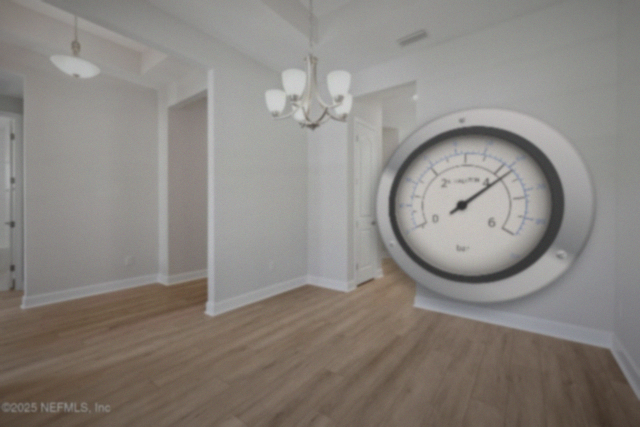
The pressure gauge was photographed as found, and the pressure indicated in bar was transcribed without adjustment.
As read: 4.25 bar
